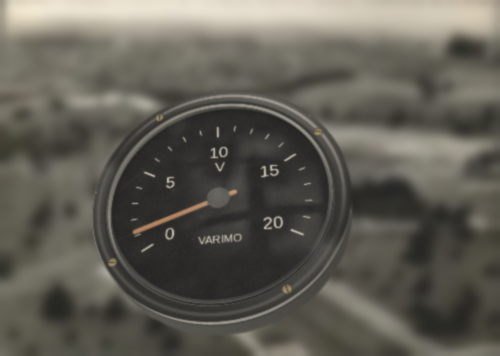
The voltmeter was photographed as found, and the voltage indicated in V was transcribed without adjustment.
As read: 1 V
